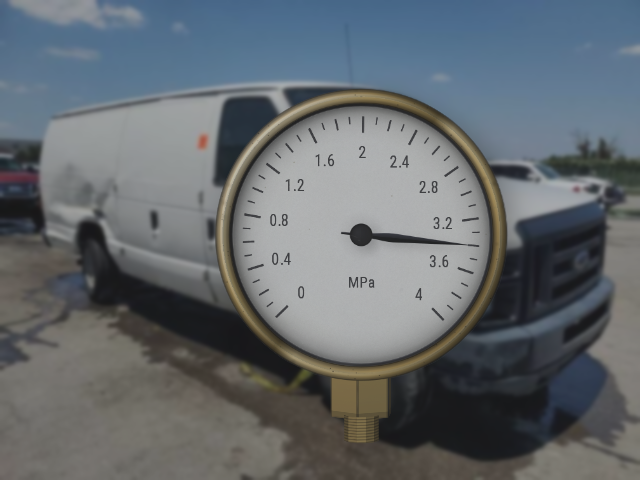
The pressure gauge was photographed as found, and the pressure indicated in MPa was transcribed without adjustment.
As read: 3.4 MPa
